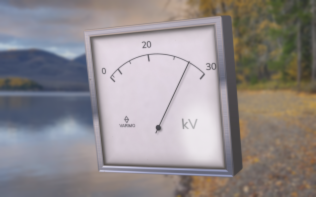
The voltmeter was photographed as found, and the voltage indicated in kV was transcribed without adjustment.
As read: 27.5 kV
